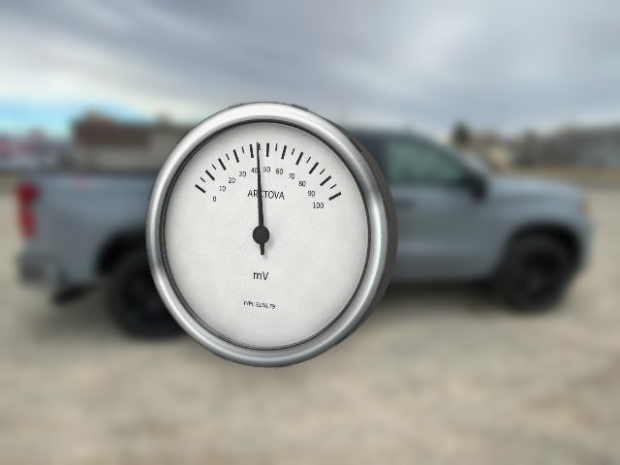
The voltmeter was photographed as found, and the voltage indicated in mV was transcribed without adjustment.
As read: 45 mV
